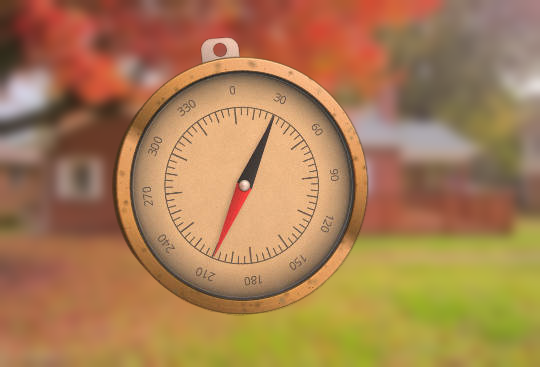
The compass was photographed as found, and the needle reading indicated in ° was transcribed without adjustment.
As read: 210 °
